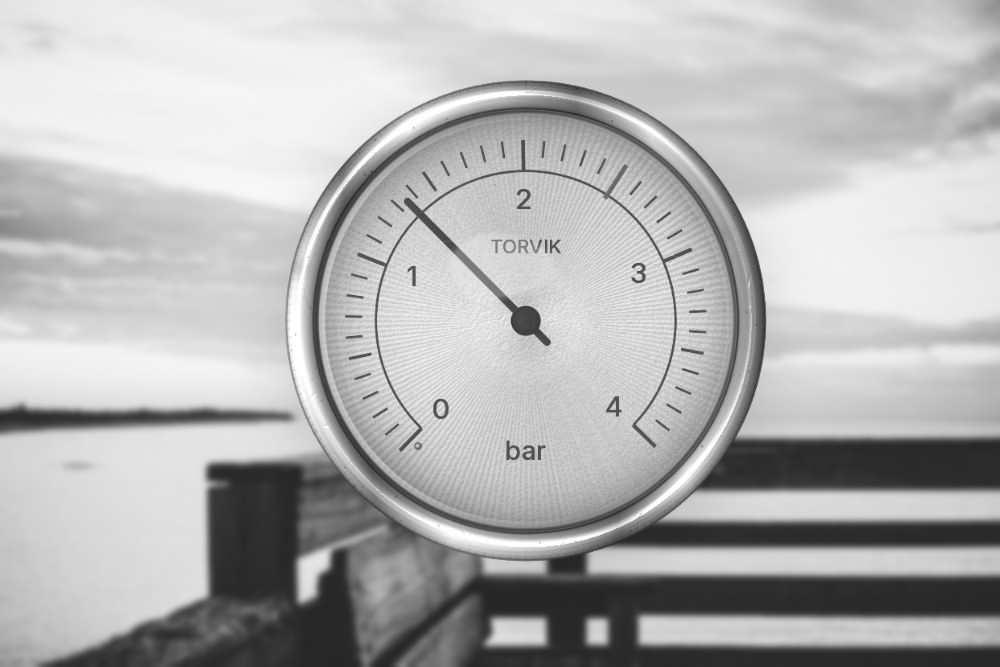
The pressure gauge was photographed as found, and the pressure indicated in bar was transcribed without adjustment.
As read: 1.35 bar
